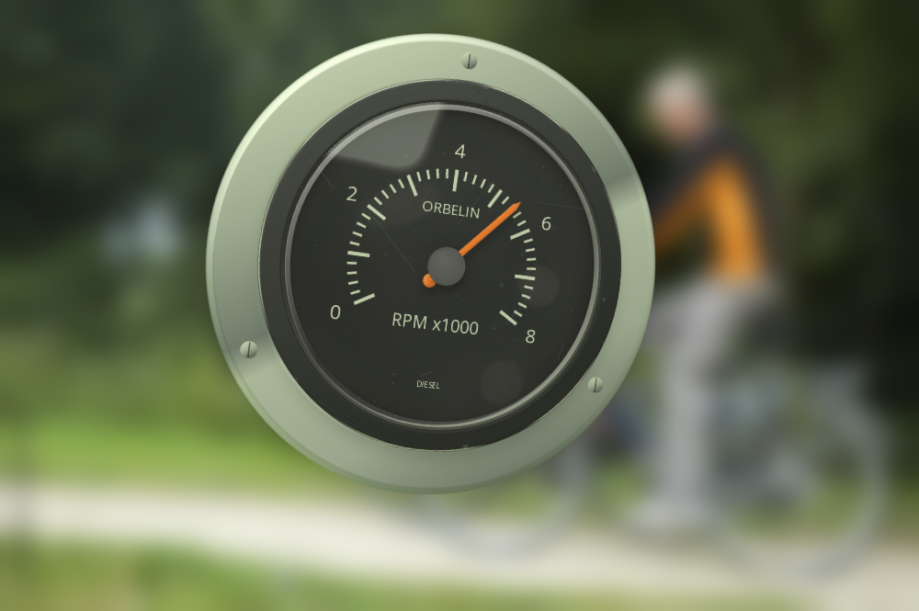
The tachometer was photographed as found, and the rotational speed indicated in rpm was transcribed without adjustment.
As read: 5400 rpm
